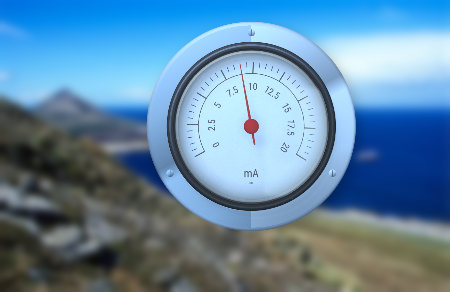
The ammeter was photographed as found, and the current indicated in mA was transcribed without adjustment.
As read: 9 mA
